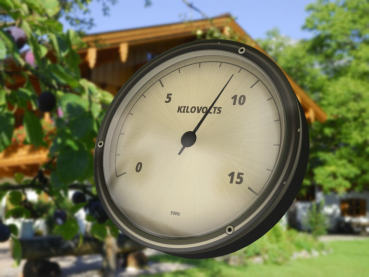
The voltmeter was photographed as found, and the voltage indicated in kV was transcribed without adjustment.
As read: 9 kV
